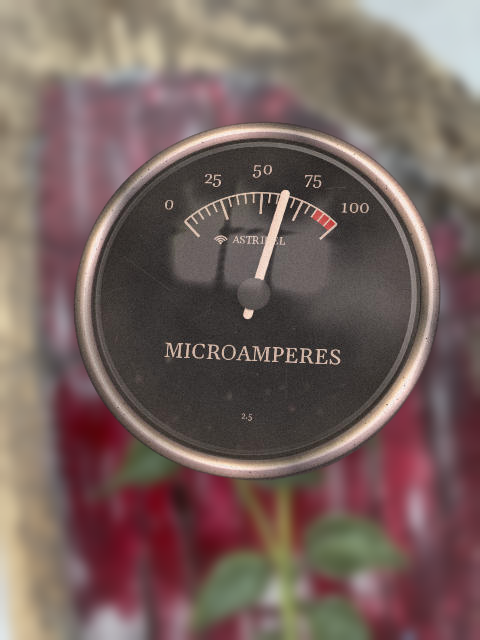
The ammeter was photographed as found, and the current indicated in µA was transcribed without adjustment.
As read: 65 µA
